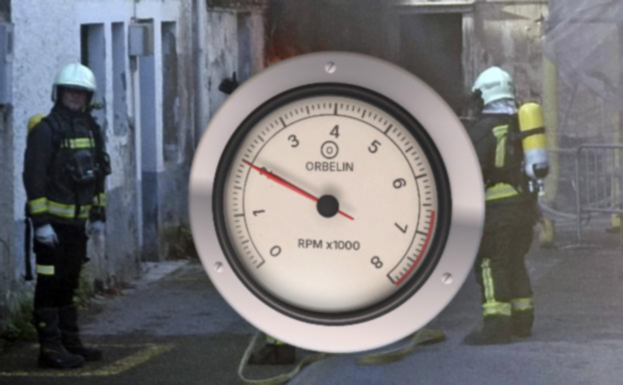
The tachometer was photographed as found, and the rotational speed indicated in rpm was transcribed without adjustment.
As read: 2000 rpm
